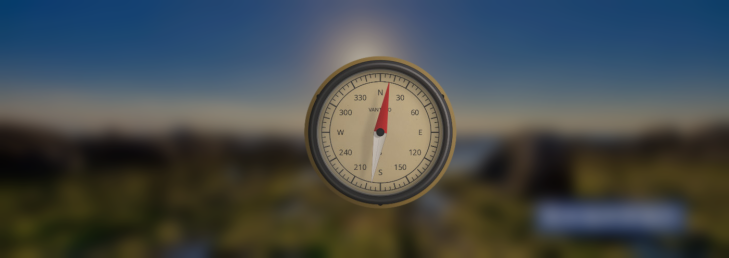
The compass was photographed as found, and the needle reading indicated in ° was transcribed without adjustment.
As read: 10 °
